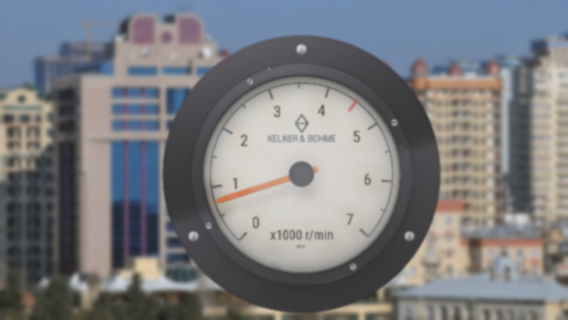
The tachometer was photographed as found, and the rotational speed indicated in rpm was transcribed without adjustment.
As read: 750 rpm
